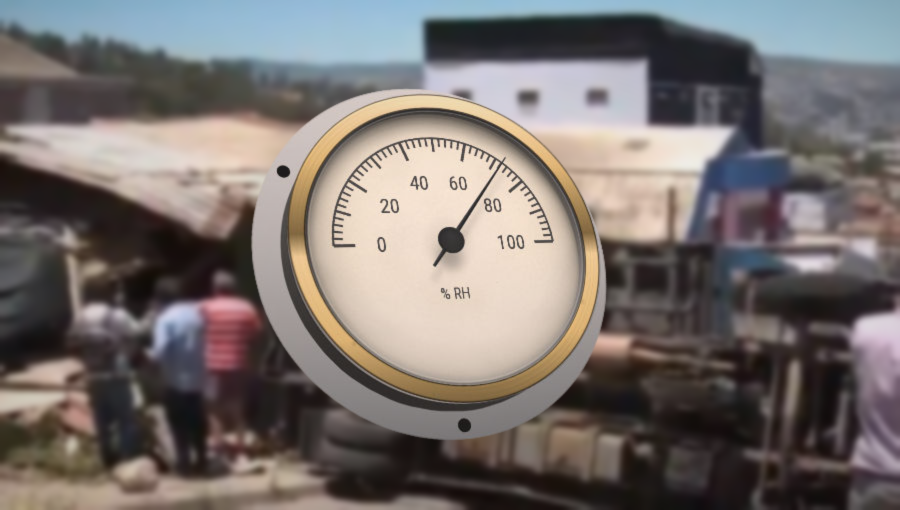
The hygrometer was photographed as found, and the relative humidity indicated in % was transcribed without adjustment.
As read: 72 %
